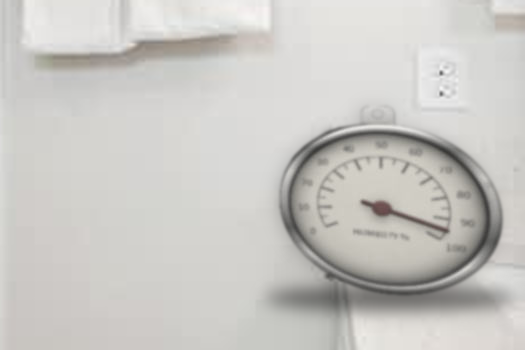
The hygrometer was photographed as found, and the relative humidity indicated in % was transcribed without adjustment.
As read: 95 %
